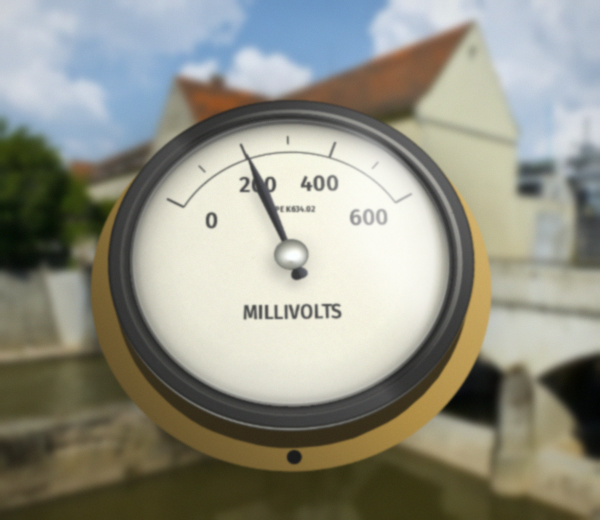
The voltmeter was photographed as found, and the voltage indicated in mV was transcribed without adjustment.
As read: 200 mV
